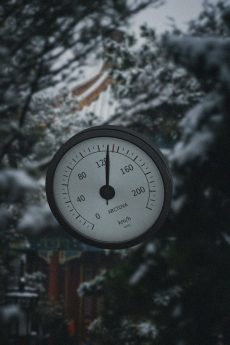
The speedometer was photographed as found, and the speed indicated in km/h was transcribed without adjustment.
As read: 130 km/h
